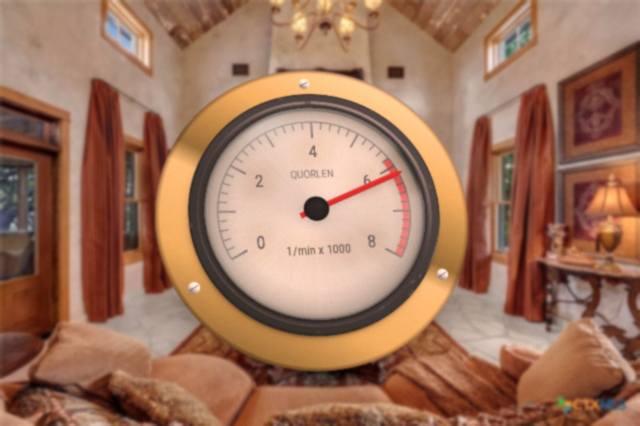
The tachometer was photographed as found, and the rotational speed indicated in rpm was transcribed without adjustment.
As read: 6200 rpm
